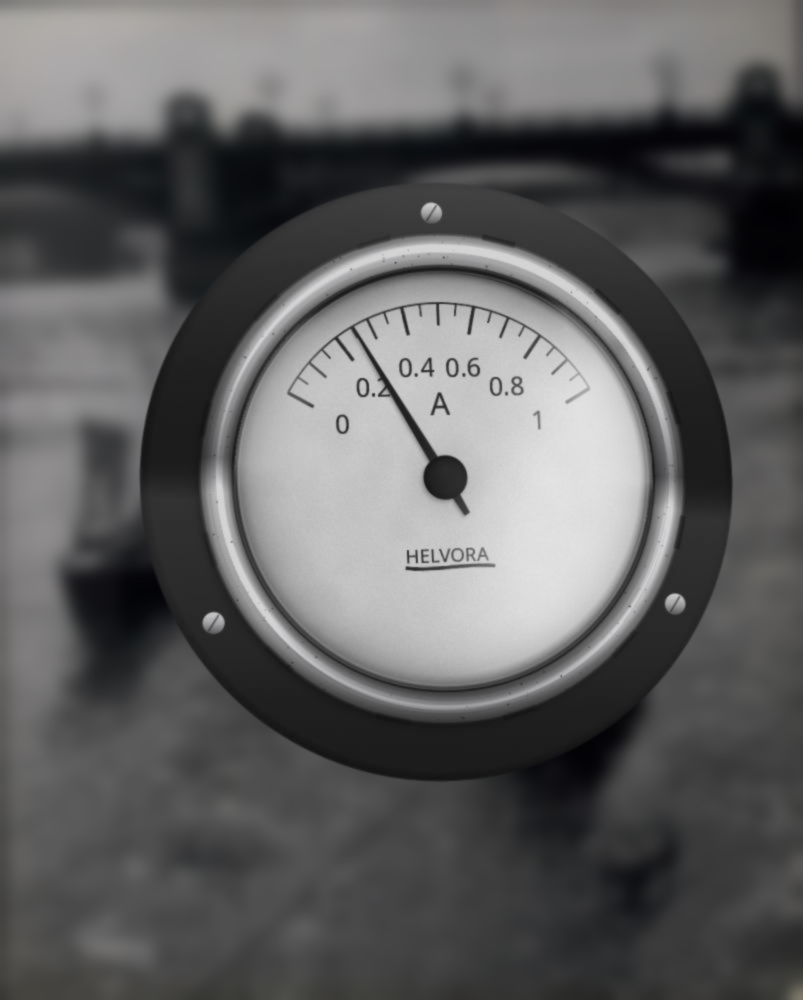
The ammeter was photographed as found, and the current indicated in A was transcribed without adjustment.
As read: 0.25 A
